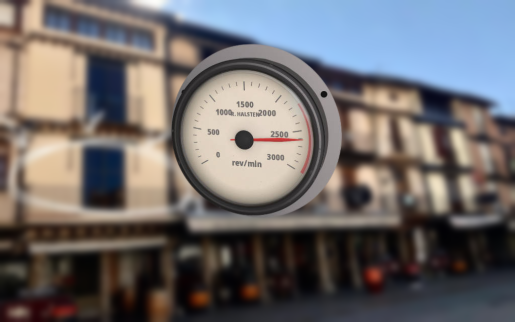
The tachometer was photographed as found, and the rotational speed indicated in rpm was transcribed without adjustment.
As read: 2600 rpm
